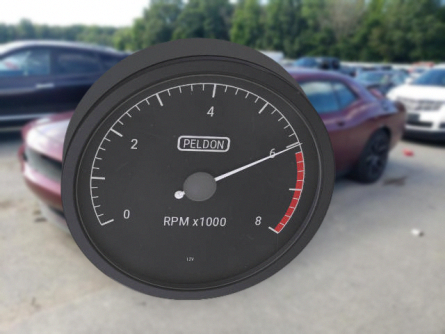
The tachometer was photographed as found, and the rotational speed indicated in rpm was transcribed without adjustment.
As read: 6000 rpm
